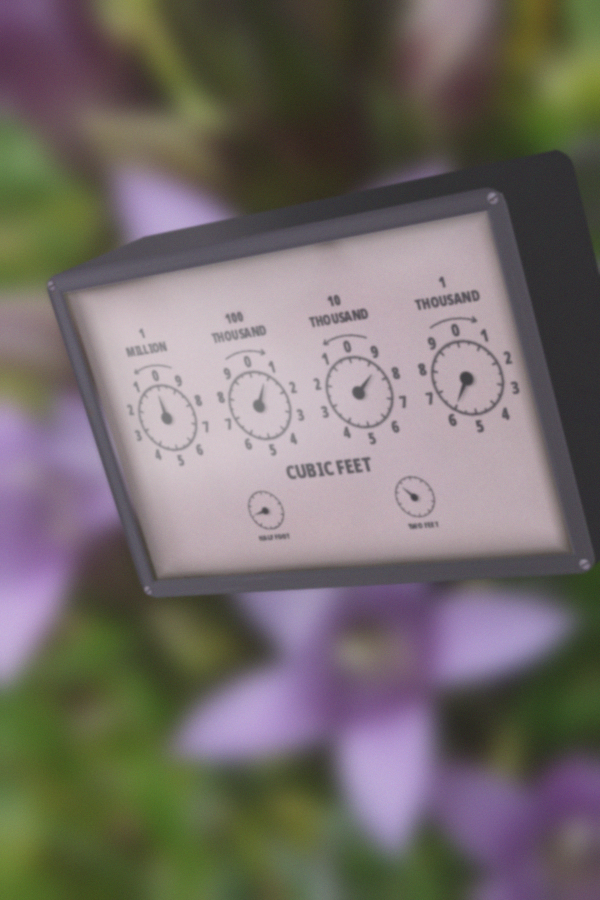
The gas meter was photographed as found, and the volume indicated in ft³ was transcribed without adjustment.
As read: 8600 ft³
